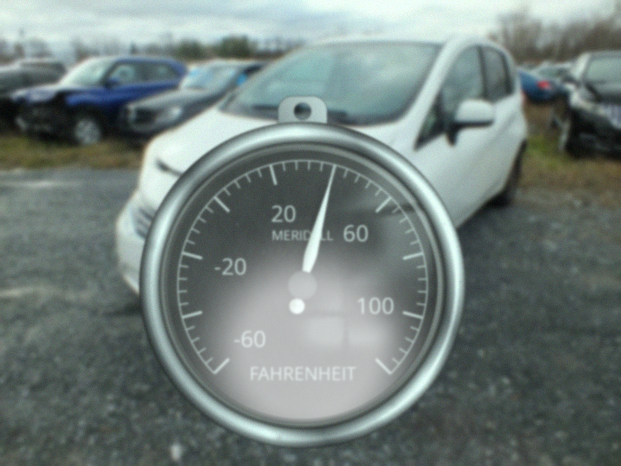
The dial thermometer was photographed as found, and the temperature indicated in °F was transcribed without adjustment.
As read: 40 °F
